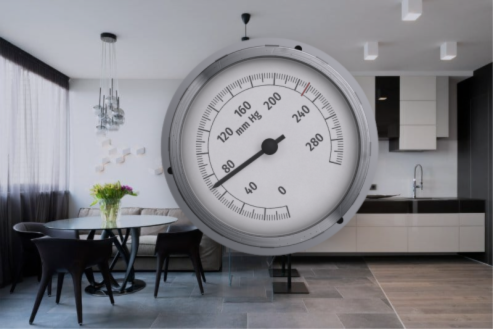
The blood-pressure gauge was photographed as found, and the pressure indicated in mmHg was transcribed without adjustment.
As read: 70 mmHg
